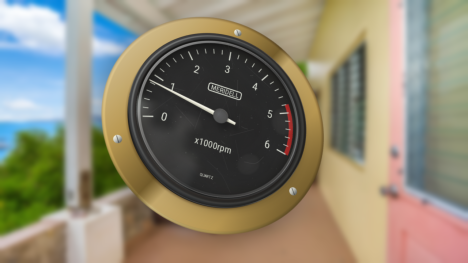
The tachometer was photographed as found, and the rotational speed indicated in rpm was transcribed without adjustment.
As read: 800 rpm
